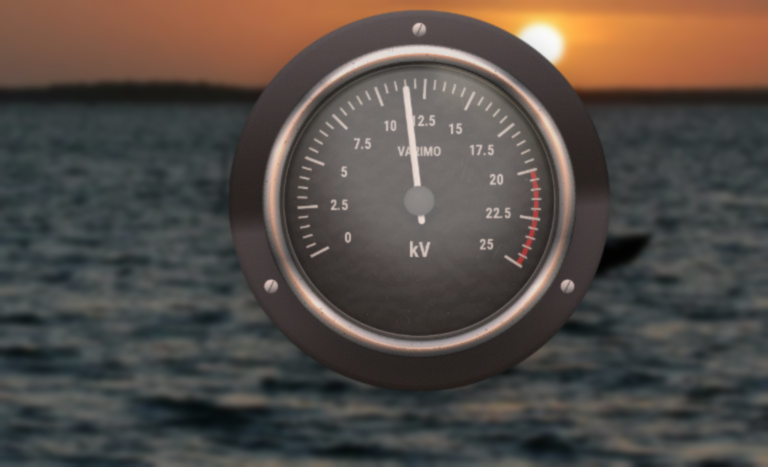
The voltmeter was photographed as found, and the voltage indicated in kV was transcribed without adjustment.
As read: 11.5 kV
